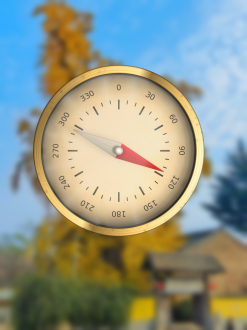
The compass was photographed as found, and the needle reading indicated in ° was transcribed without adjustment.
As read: 115 °
